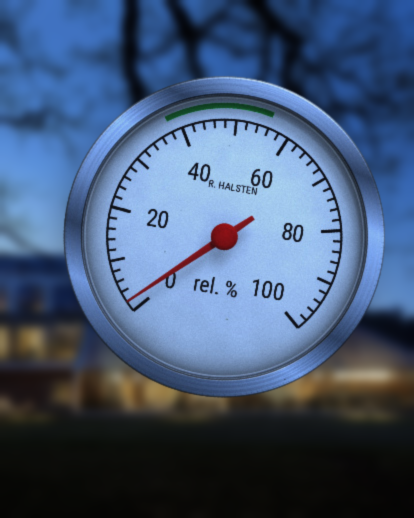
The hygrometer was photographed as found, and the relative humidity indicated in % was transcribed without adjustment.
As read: 2 %
